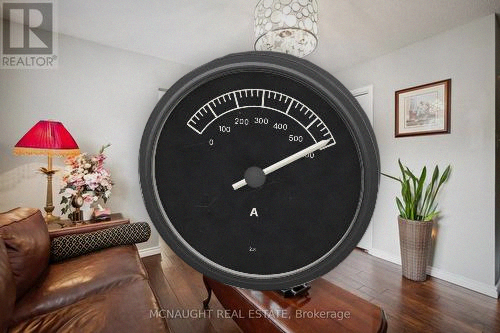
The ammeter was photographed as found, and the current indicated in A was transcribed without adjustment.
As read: 580 A
